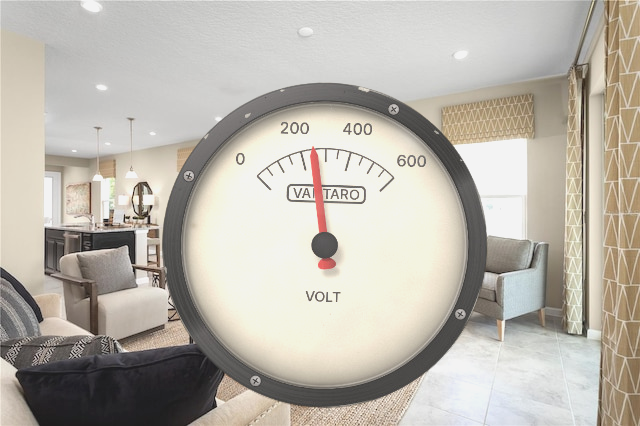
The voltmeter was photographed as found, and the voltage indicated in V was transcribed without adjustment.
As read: 250 V
